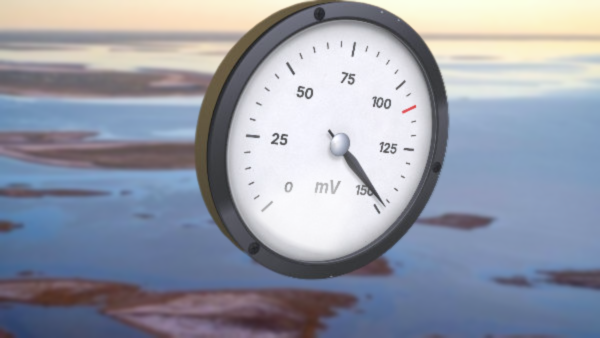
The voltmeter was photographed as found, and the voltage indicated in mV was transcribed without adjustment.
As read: 147.5 mV
